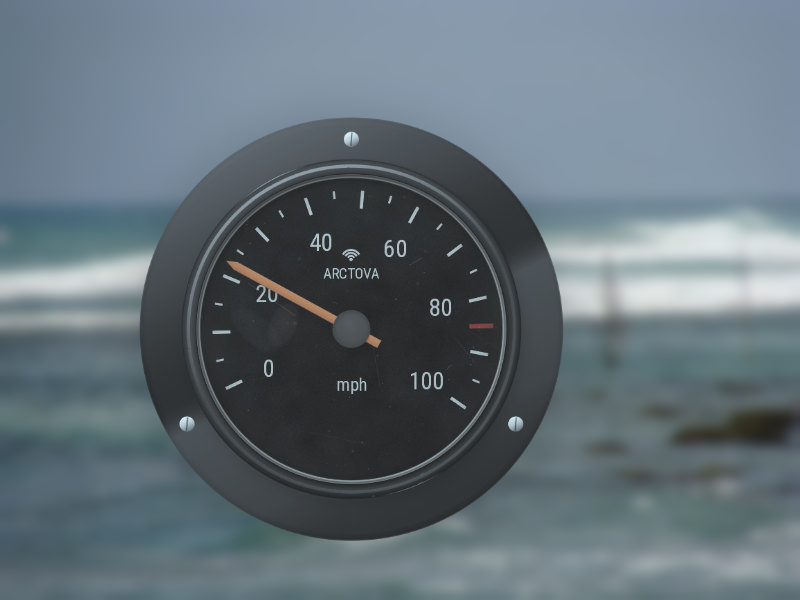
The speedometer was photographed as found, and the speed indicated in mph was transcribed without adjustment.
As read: 22.5 mph
